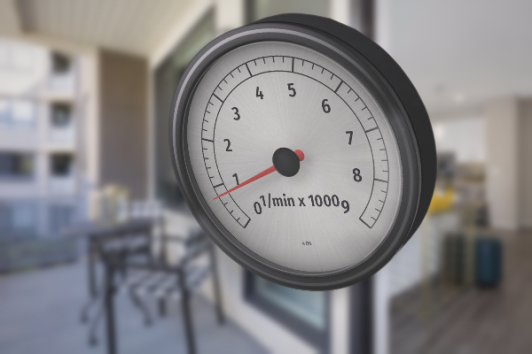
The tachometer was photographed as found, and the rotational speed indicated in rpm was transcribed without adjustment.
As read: 800 rpm
